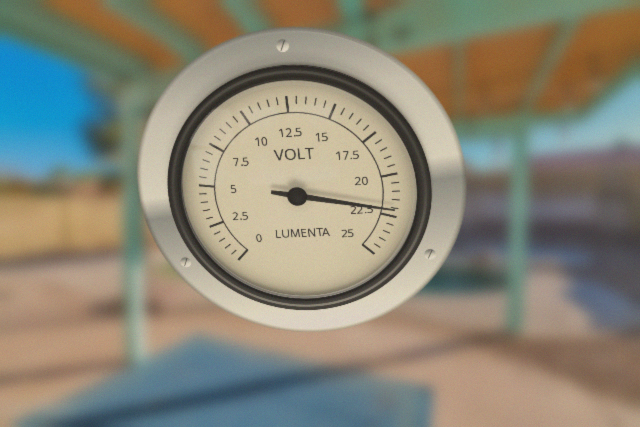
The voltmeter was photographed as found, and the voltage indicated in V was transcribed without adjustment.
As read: 22 V
